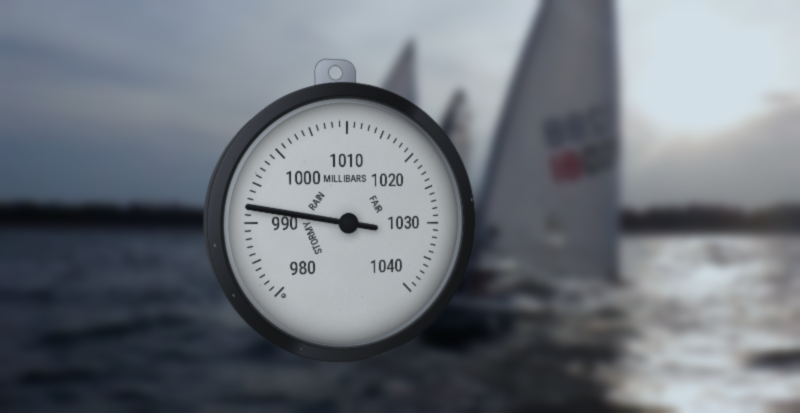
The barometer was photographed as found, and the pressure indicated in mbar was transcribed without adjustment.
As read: 992 mbar
